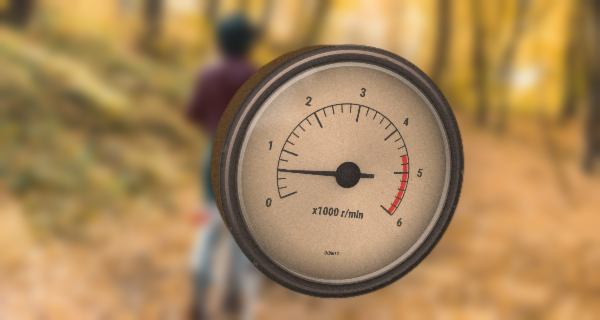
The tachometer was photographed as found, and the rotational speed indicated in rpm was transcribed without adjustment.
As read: 600 rpm
